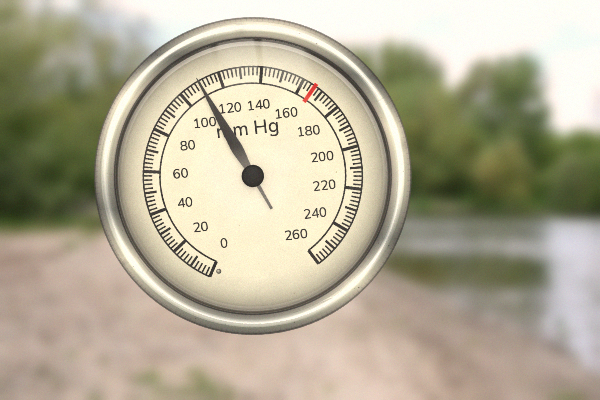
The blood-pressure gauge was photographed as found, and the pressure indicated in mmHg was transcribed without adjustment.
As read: 110 mmHg
